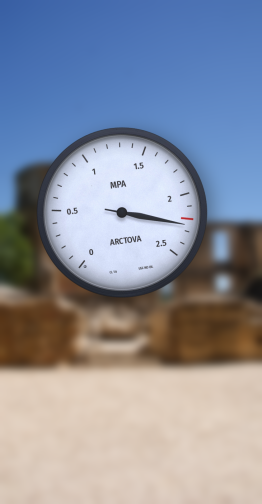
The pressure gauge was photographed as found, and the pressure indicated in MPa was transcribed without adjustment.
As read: 2.25 MPa
